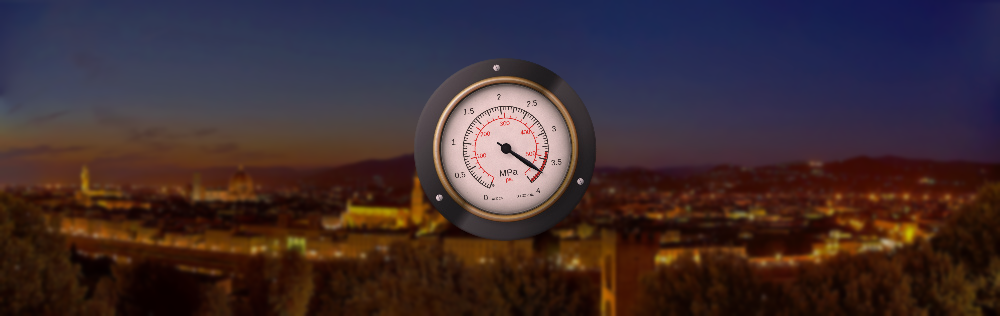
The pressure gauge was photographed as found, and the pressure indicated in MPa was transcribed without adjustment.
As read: 3.75 MPa
